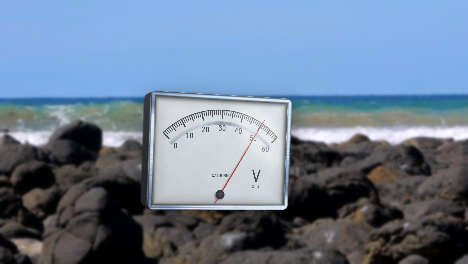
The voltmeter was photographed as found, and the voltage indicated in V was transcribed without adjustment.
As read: 50 V
